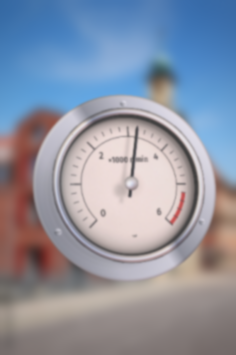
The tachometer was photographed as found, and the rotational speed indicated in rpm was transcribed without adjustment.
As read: 3200 rpm
